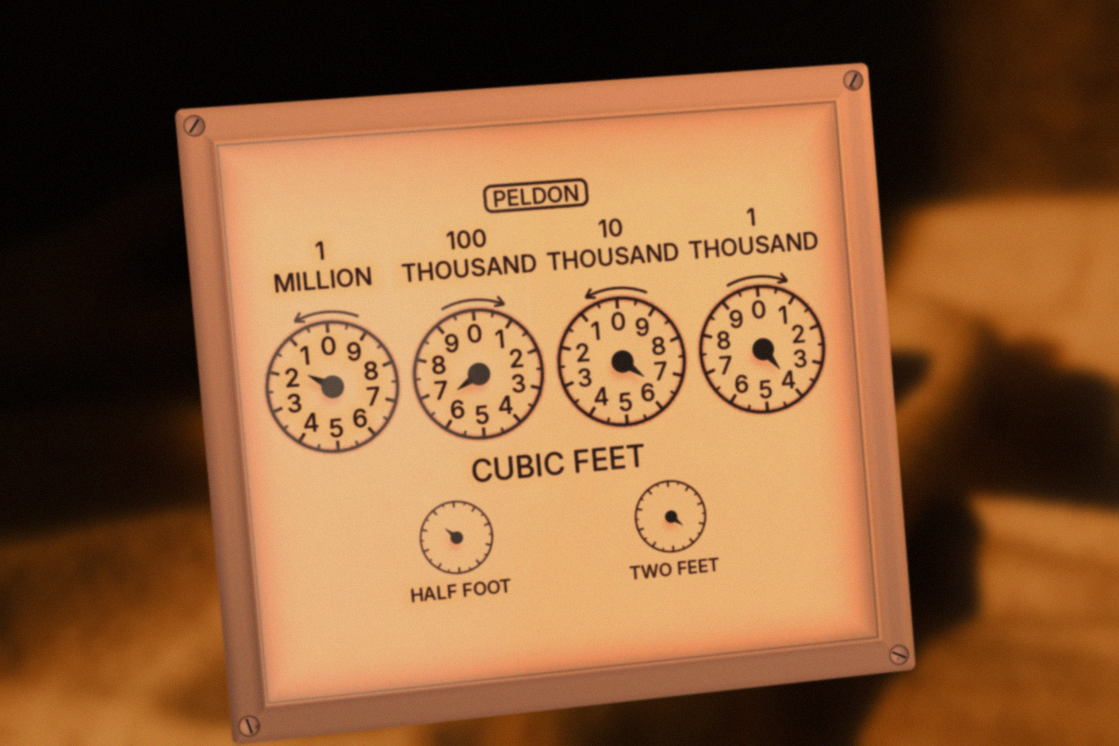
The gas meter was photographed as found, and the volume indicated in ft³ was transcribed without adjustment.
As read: 166400 ft³
